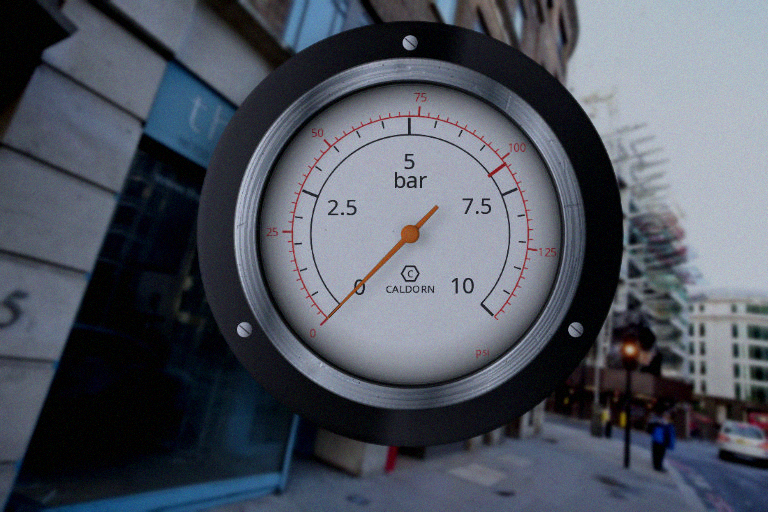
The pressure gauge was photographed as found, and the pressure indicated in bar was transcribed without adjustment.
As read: 0 bar
